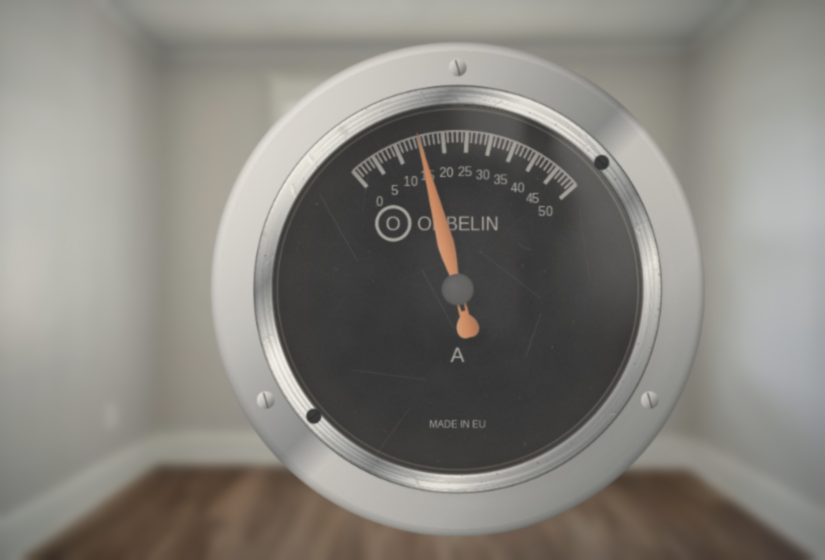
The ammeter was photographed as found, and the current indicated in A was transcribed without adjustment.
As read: 15 A
